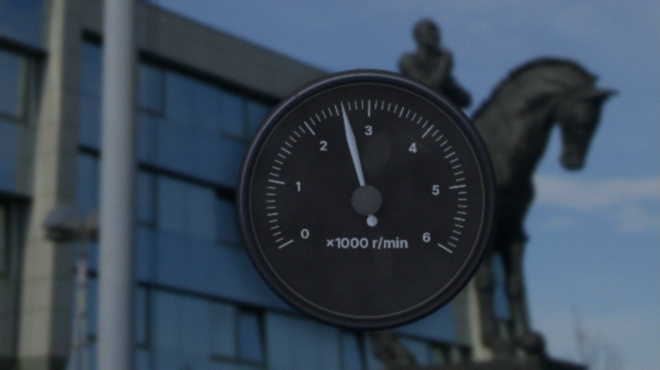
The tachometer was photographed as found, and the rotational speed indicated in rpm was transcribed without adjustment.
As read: 2600 rpm
